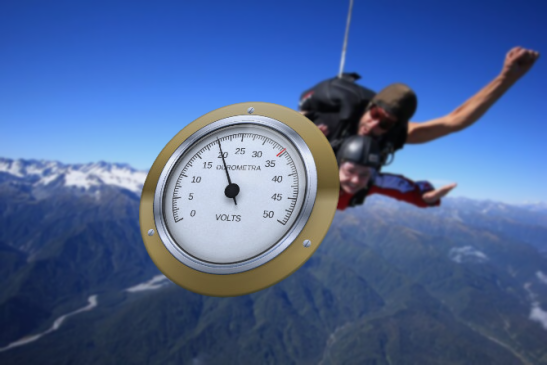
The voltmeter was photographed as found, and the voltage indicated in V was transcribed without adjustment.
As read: 20 V
